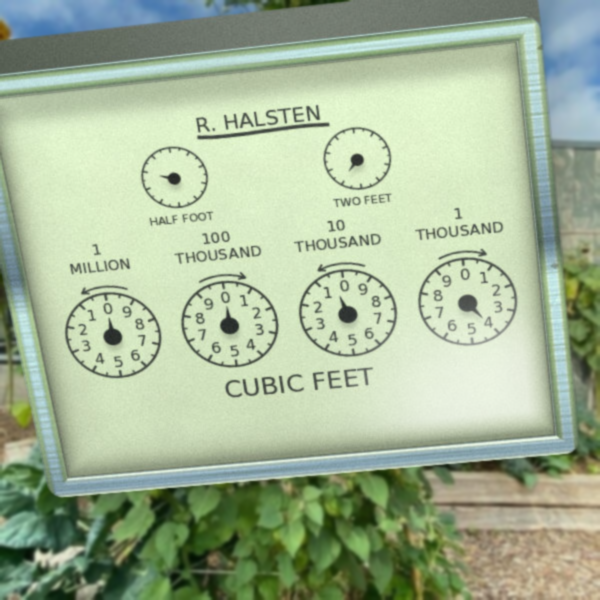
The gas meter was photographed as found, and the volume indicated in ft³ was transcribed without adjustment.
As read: 400 ft³
